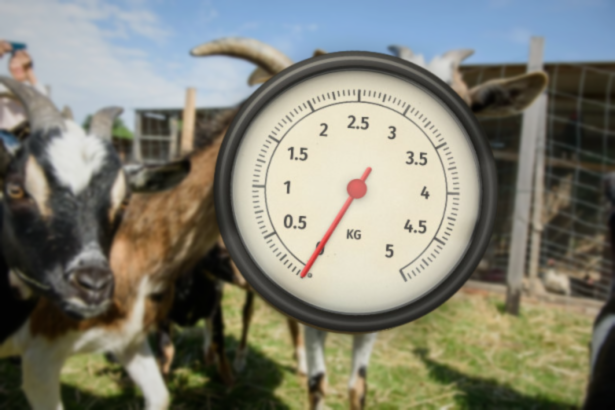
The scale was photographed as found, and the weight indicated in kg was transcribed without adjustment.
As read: 0 kg
